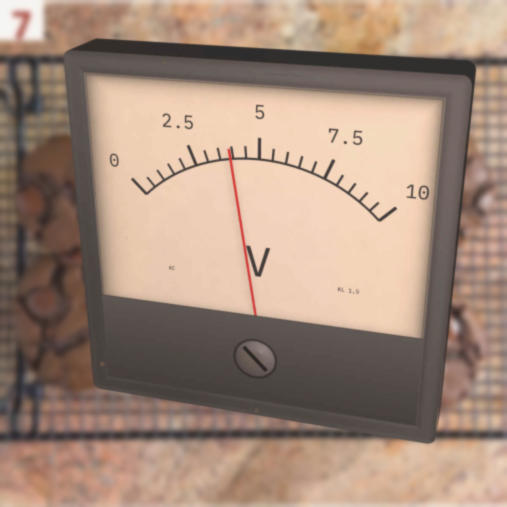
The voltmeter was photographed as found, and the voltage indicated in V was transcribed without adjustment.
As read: 4 V
